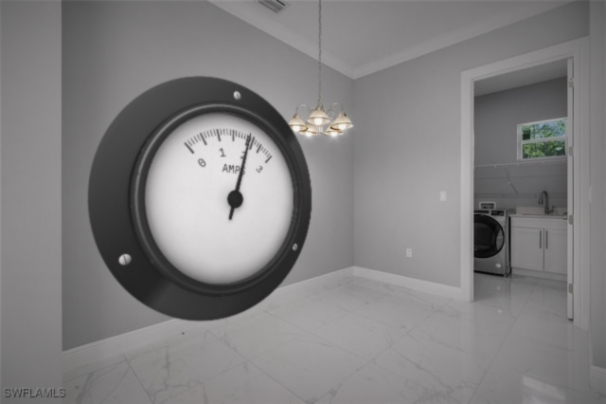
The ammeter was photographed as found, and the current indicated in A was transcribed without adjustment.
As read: 2 A
